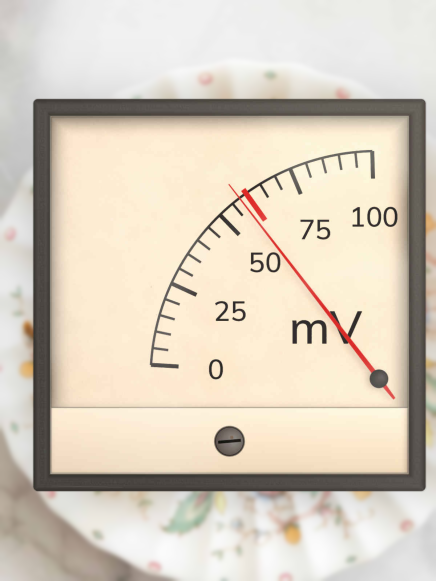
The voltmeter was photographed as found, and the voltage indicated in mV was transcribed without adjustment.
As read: 57.5 mV
